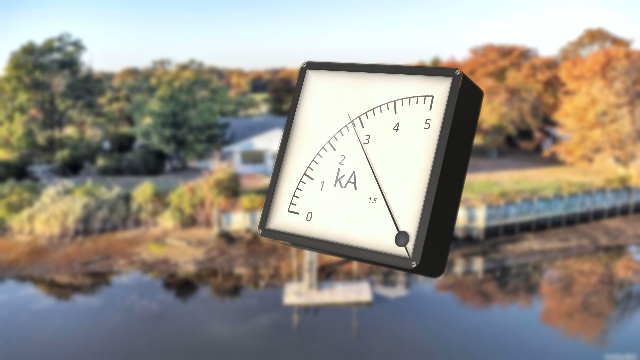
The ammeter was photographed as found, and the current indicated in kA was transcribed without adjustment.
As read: 2.8 kA
